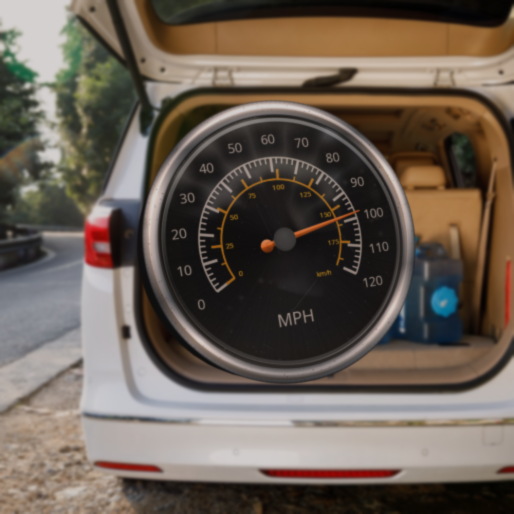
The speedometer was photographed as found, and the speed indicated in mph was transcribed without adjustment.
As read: 98 mph
